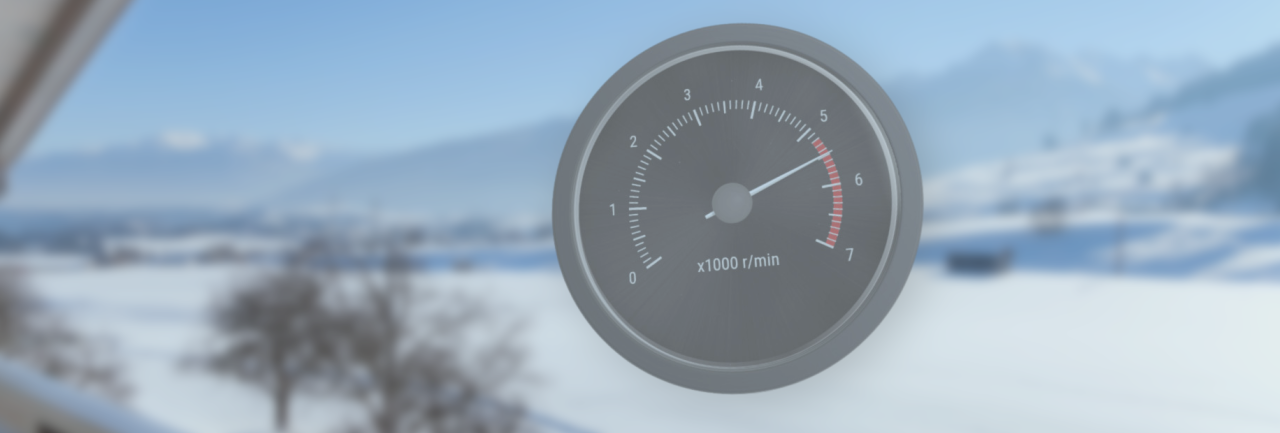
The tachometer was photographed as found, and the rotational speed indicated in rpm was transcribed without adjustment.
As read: 5500 rpm
